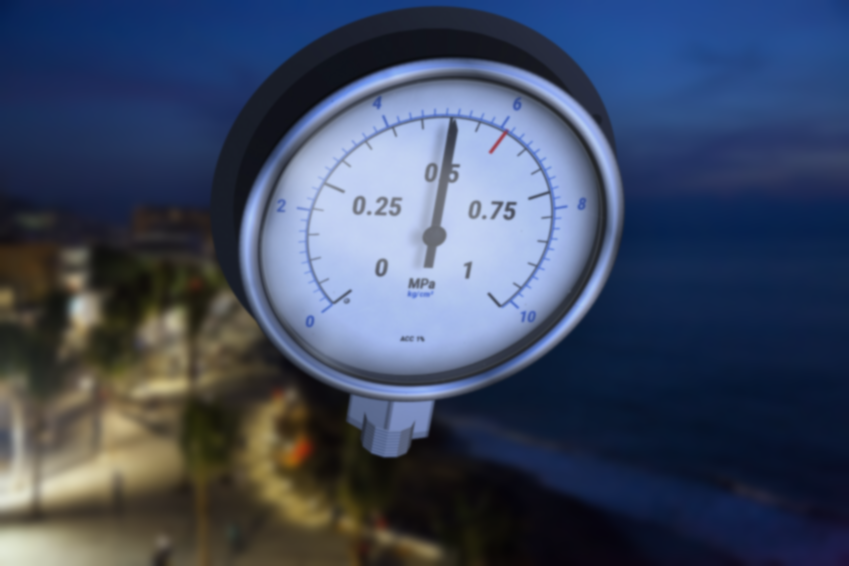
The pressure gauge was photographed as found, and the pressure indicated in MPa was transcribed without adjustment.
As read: 0.5 MPa
